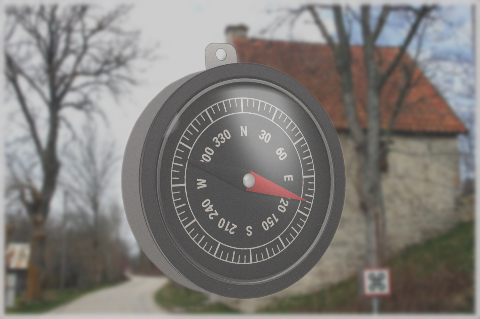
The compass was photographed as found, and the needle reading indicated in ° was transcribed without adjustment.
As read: 110 °
